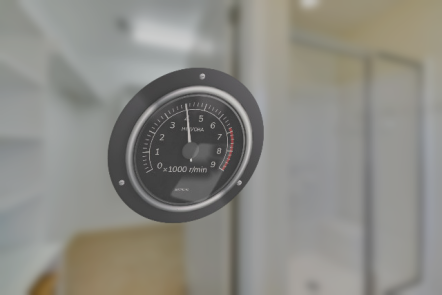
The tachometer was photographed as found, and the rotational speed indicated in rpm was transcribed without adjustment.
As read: 4000 rpm
